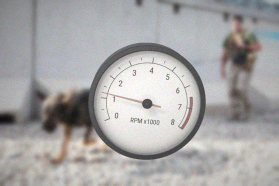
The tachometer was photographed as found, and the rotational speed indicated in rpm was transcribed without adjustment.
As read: 1250 rpm
